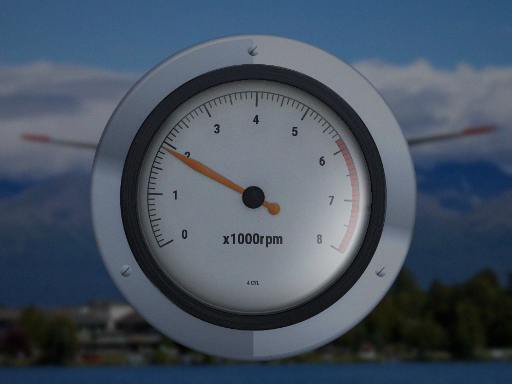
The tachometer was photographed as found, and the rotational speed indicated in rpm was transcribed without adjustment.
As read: 1900 rpm
